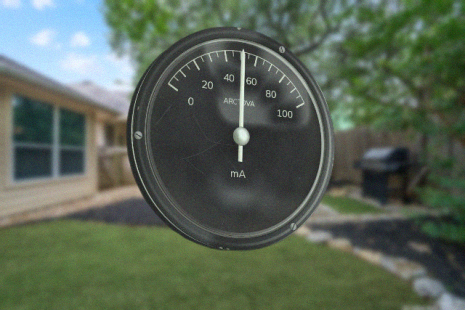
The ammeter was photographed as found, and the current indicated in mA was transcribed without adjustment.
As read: 50 mA
